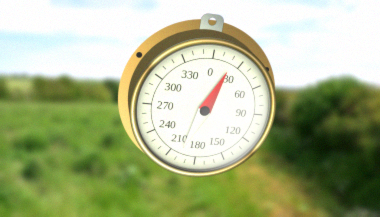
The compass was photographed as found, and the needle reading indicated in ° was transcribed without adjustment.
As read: 20 °
